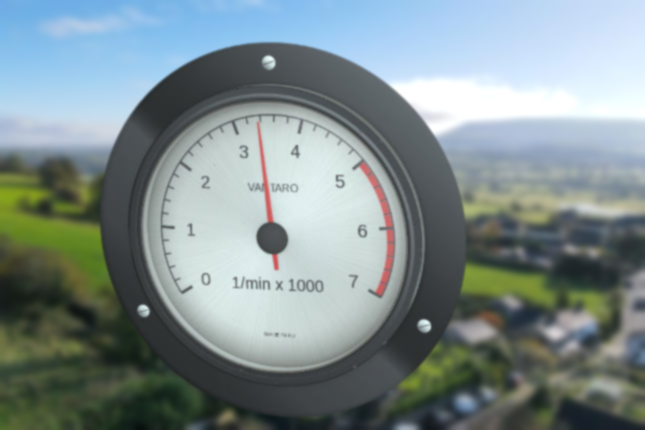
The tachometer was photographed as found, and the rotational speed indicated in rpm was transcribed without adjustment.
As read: 3400 rpm
